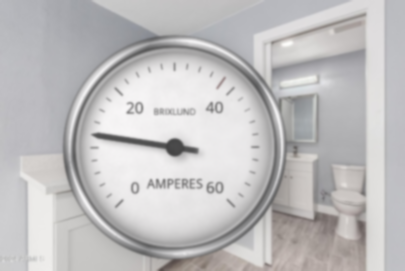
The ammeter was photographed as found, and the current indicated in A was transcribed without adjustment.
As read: 12 A
